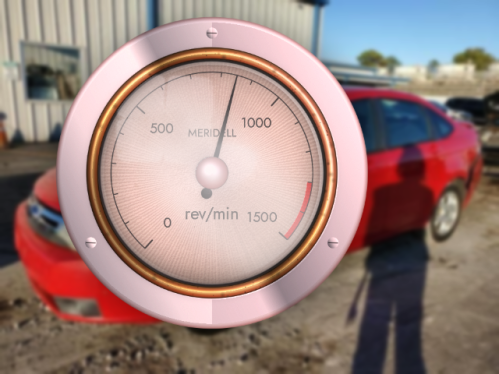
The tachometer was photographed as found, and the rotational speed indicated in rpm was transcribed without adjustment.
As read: 850 rpm
